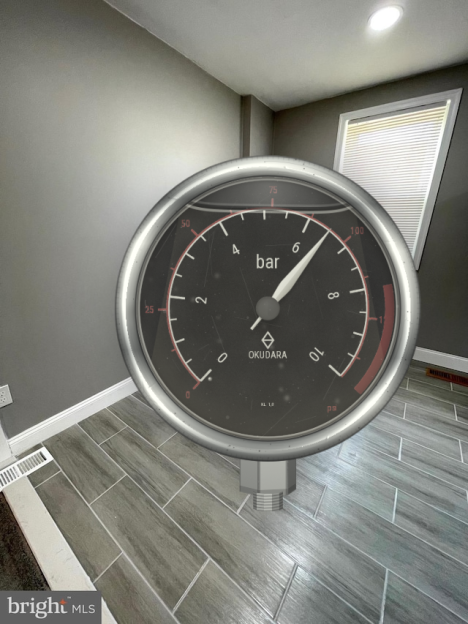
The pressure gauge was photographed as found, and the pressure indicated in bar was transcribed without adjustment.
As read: 6.5 bar
